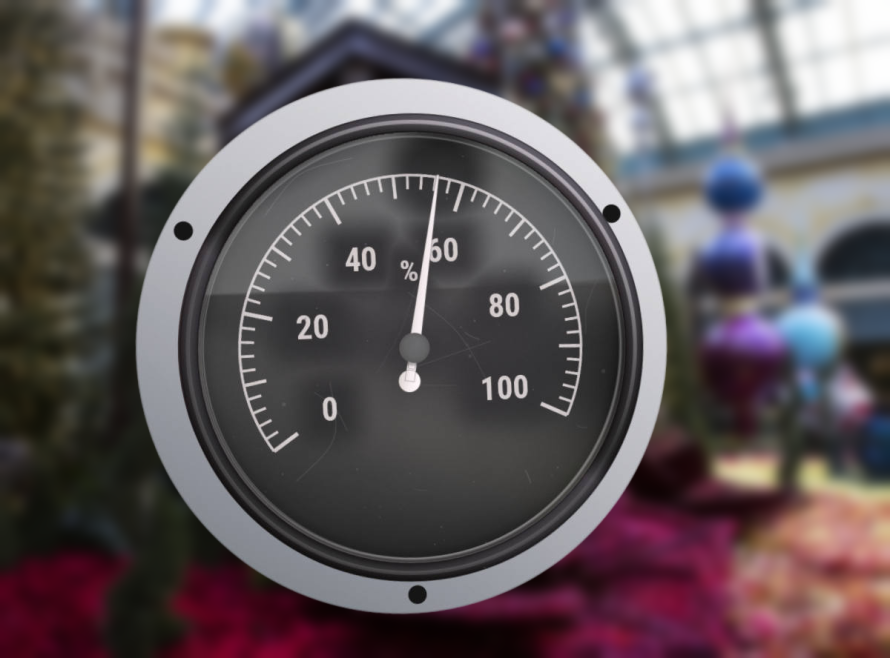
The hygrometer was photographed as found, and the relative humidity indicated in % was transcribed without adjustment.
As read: 56 %
